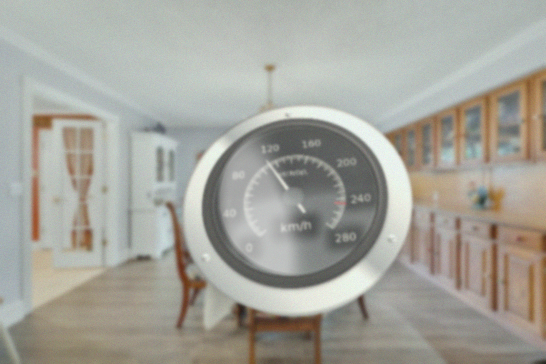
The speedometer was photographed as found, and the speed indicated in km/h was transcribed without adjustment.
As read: 110 km/h
